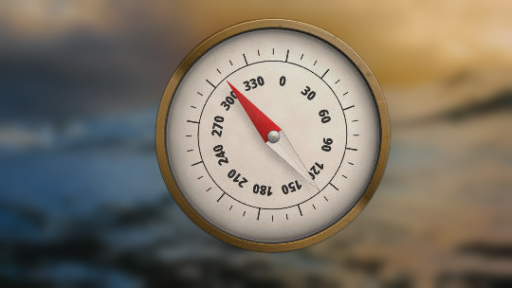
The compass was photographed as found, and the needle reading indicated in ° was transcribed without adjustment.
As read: 310 °
